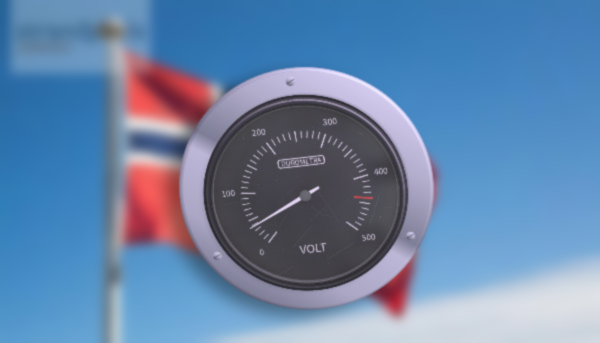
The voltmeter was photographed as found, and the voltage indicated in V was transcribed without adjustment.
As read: 40 V
